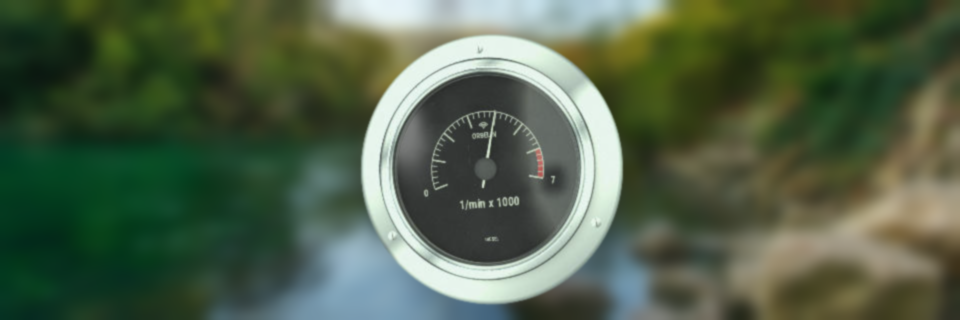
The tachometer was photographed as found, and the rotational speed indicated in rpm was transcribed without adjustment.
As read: 4000 rpm
